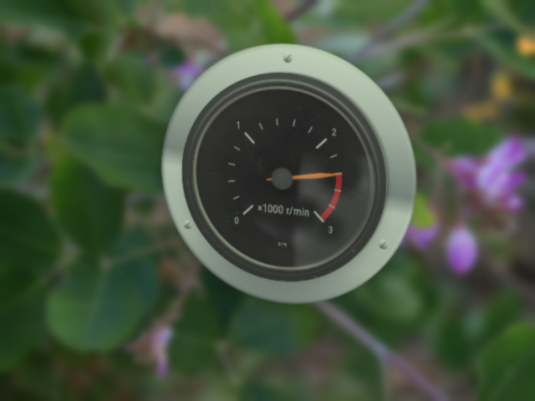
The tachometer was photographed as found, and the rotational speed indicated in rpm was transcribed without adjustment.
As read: 2400 rpm
